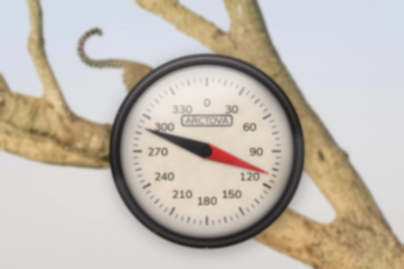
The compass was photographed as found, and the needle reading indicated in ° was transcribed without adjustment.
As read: 110 °
